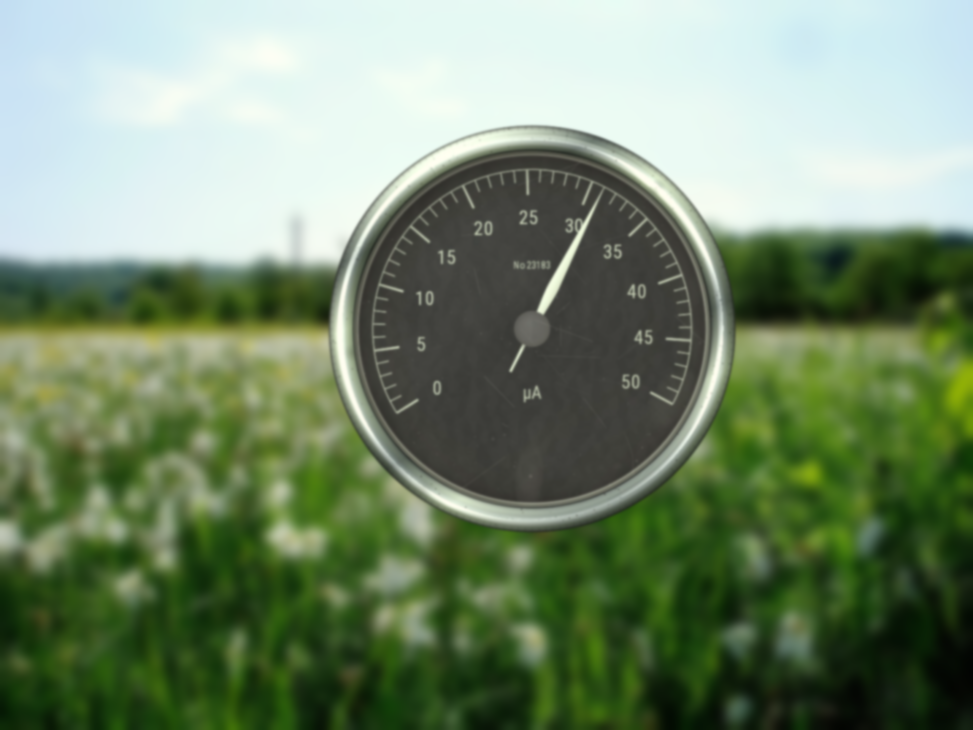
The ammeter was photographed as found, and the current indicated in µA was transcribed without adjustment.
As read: 31 µA
